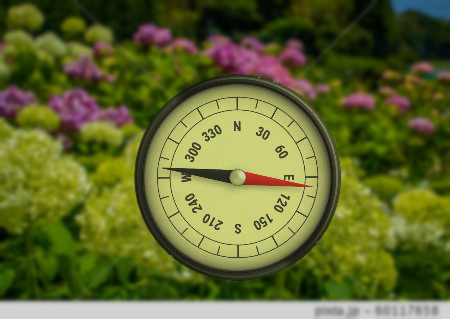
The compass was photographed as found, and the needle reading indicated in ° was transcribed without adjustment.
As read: 97.5 °
